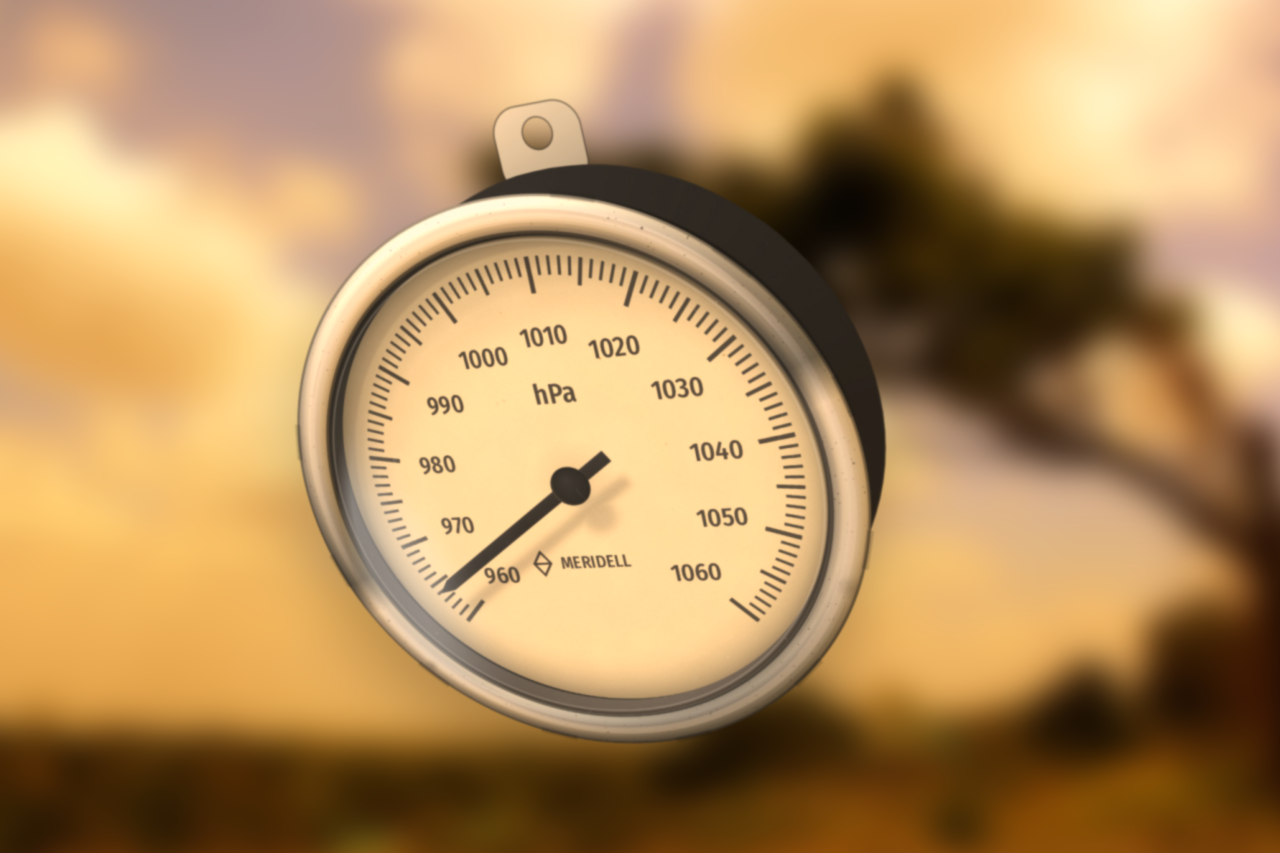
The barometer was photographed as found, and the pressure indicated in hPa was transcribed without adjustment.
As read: 964 hPa
